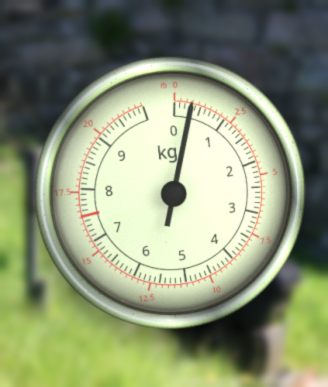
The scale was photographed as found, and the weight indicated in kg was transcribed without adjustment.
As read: 0.3 kg
